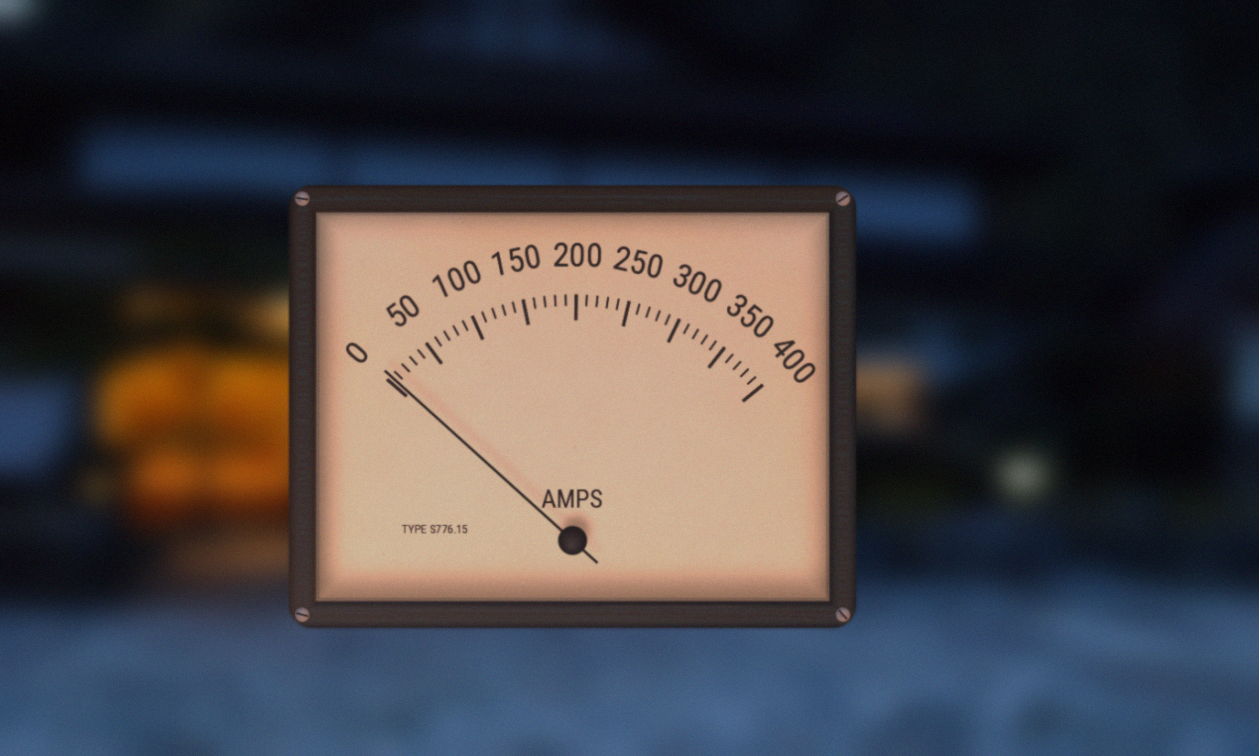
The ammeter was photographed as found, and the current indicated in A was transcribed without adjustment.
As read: 5 A
